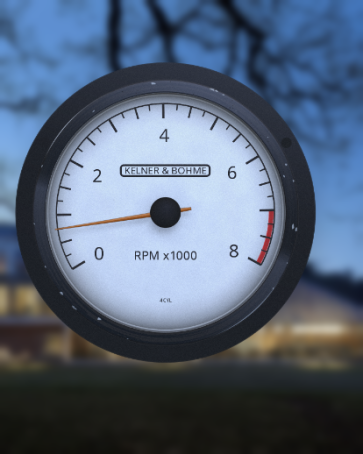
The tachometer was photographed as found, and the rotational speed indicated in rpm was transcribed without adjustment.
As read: 750 rpm
